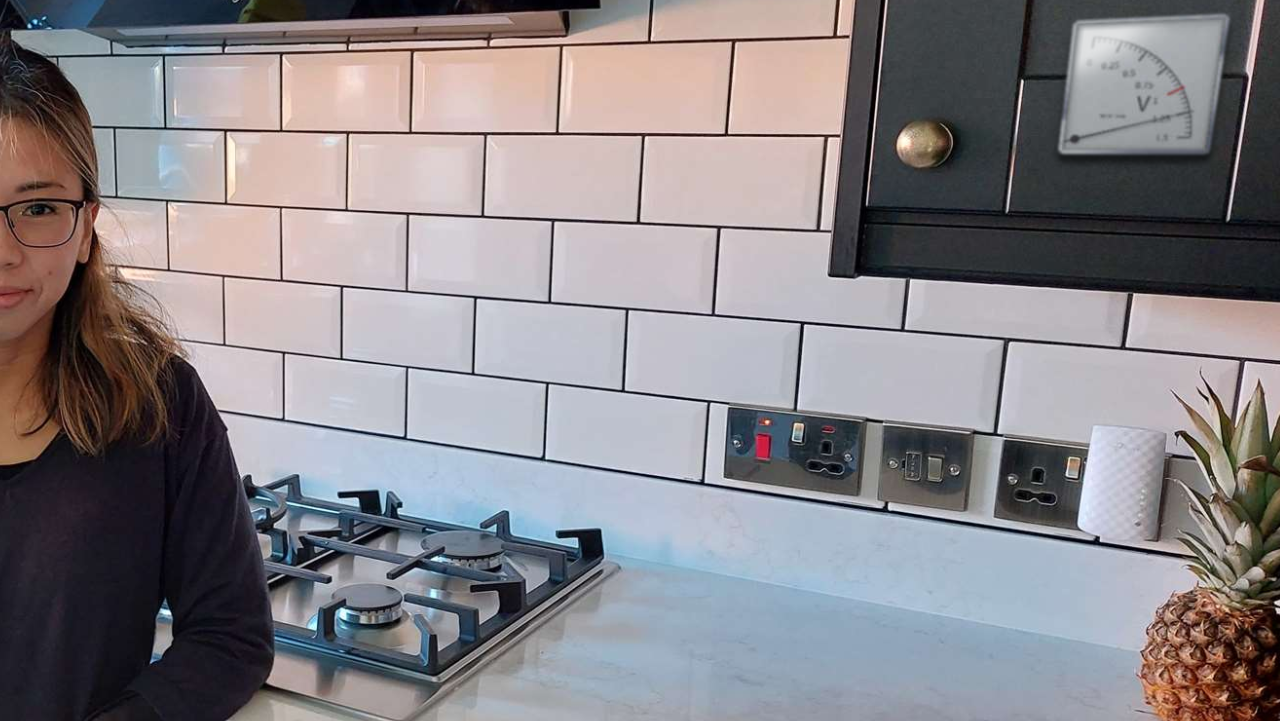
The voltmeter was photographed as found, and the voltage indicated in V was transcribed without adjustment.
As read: 1.25 V
